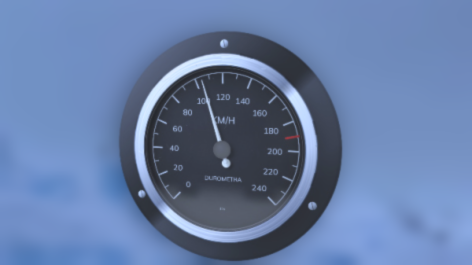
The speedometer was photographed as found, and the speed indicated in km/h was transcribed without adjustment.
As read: 105 km/h
